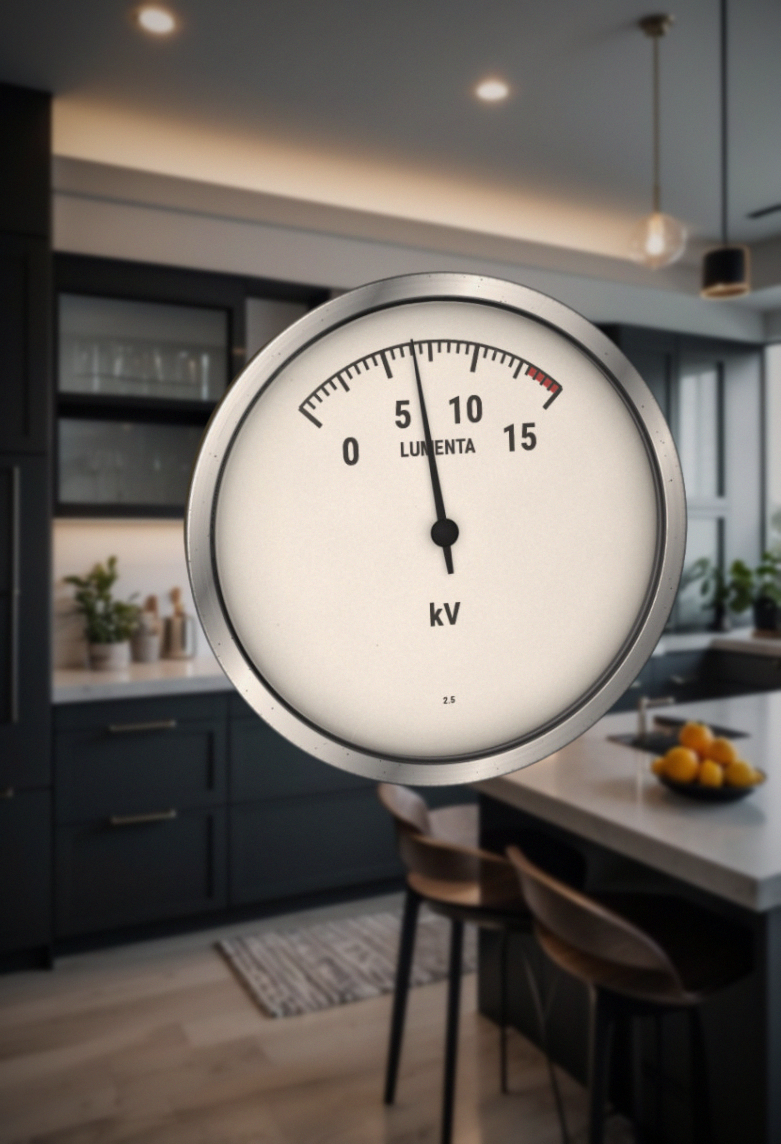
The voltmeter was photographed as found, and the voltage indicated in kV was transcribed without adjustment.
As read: 6.5 kV
